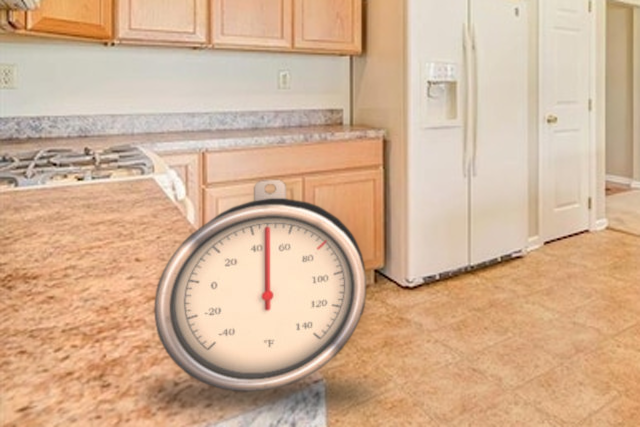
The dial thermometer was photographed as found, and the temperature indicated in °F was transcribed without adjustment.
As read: 48 °F
